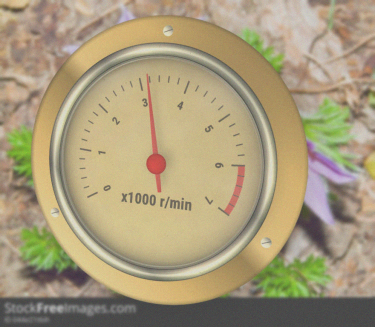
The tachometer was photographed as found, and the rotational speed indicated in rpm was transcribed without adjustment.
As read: 3200 rpm
